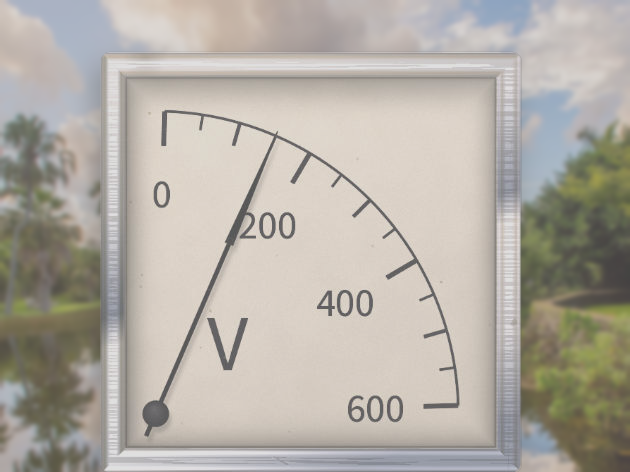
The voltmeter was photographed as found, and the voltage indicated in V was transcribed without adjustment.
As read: 150 V
